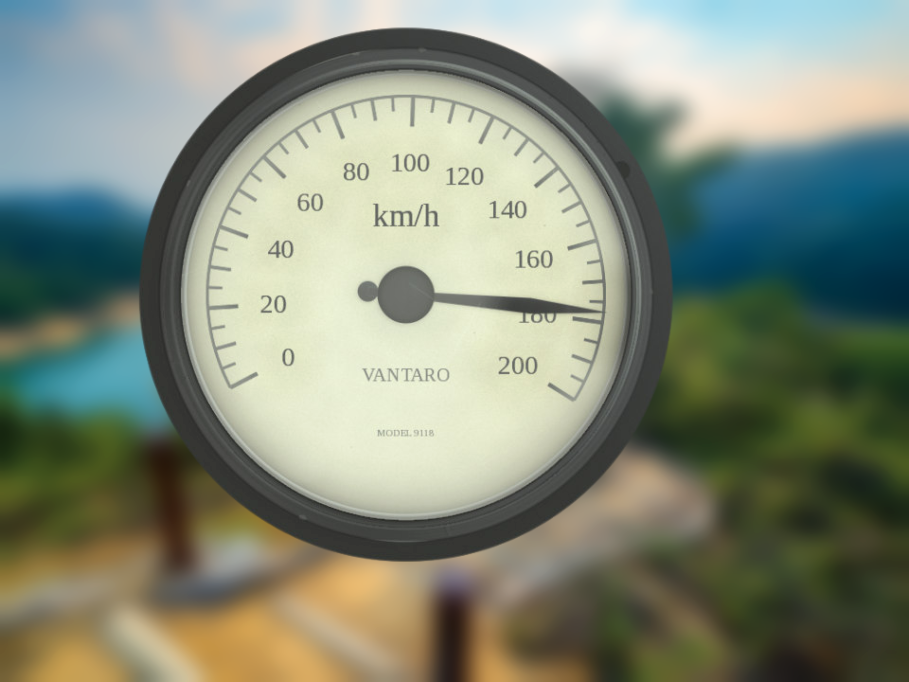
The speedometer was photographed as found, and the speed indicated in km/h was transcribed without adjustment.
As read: 177.5 km/h
